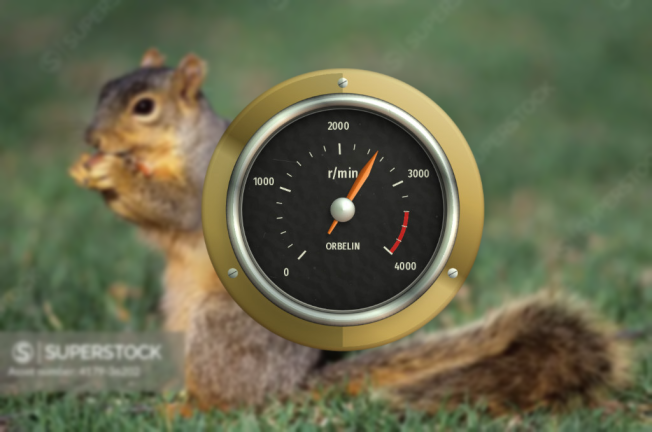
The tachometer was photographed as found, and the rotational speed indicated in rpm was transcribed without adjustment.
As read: 2500 rpm
